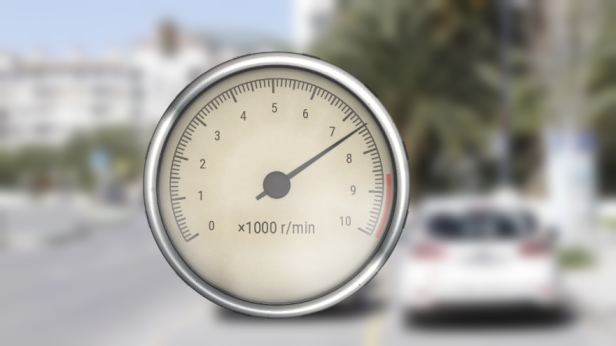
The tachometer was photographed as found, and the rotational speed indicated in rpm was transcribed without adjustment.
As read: 7400 rpm
